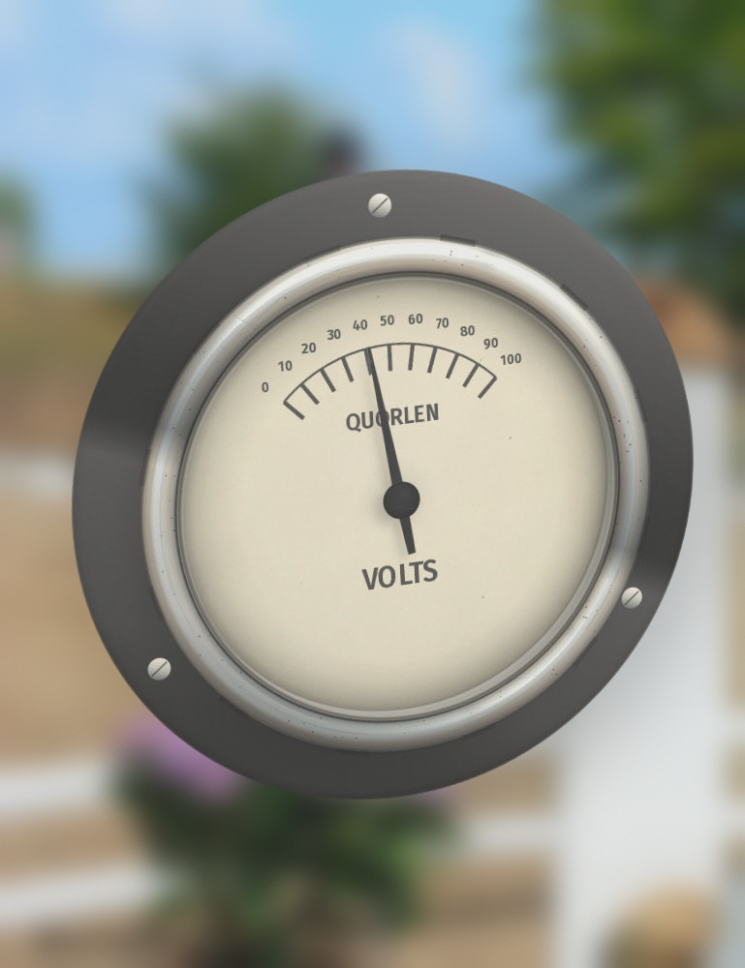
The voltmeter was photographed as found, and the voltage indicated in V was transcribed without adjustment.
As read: 40 V
